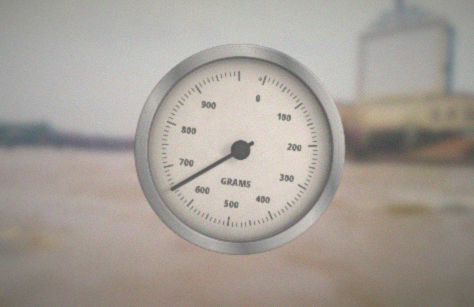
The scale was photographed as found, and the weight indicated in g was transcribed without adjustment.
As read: 650 g
